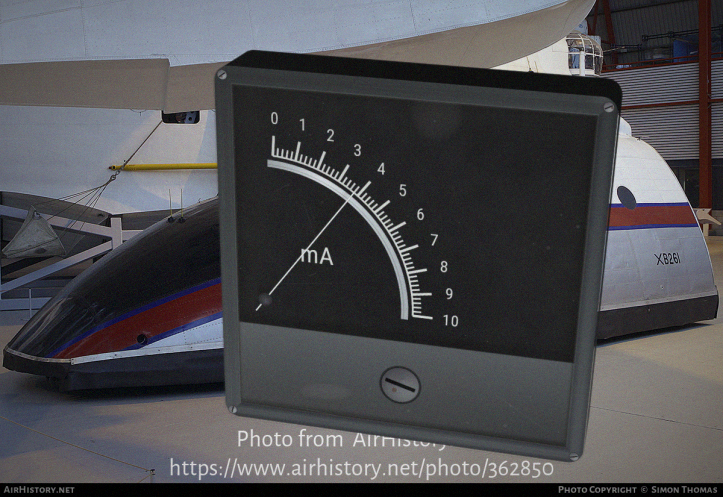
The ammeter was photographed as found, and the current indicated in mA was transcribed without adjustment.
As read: 3.8 mA
